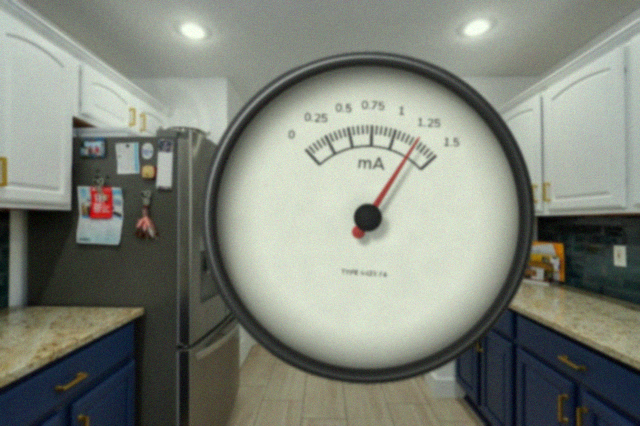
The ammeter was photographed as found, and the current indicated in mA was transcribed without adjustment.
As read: 1.25 mA
